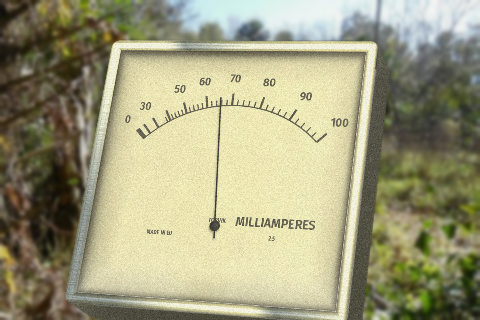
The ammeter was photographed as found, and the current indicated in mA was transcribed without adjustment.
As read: 66 mA
